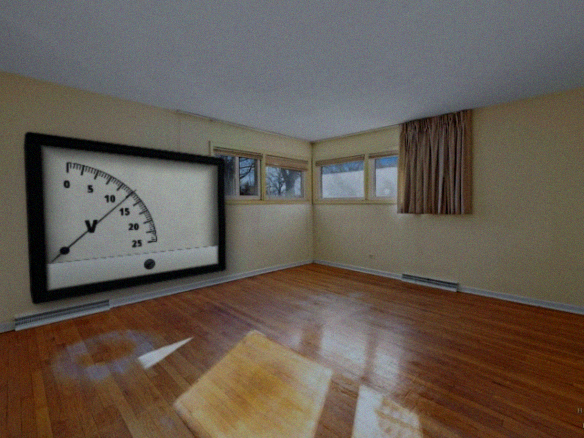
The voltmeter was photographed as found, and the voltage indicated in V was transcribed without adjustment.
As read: 12.5 V
